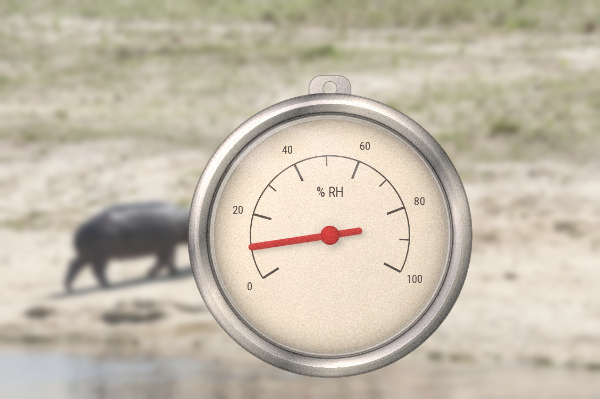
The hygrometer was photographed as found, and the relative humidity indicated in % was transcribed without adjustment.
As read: 10 %
